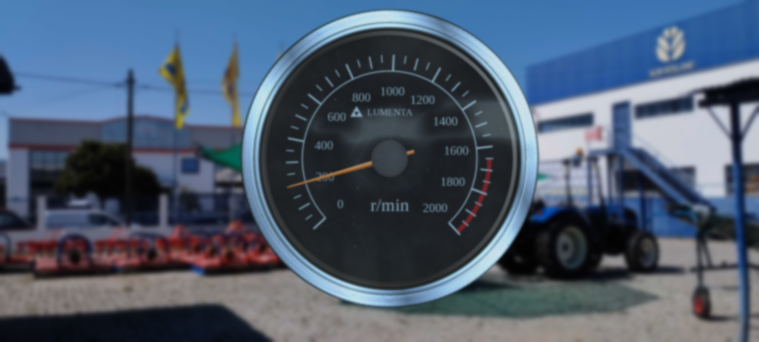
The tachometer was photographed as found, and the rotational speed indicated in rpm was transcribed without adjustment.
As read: 200 rpm
